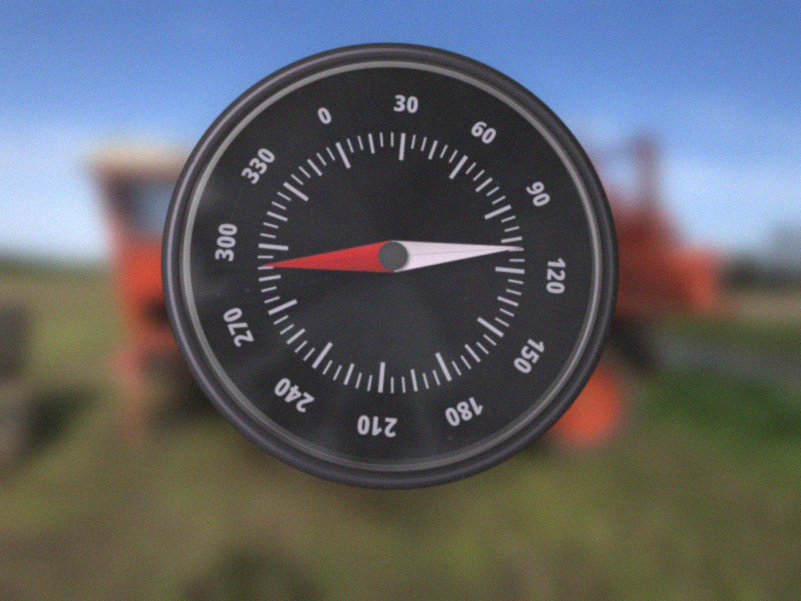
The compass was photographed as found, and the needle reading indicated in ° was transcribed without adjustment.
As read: 290 °
